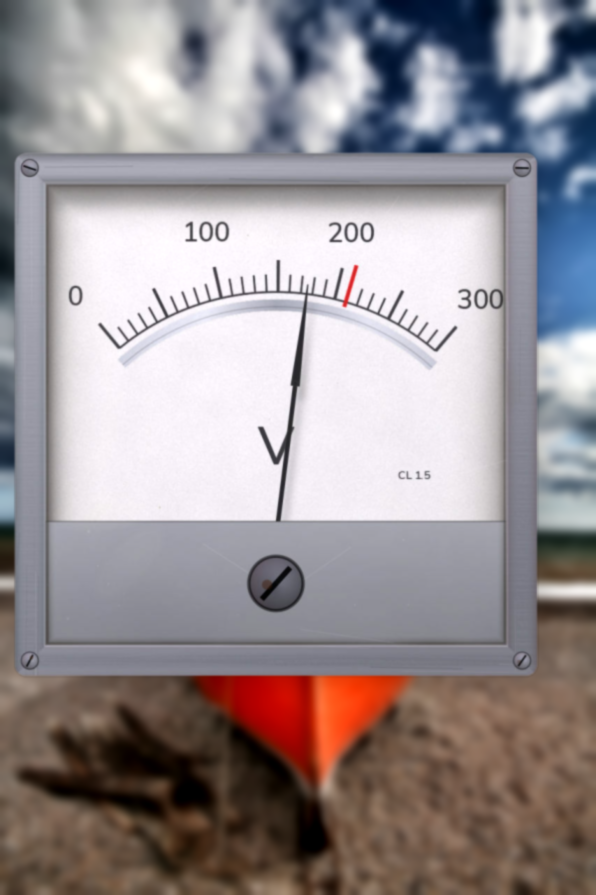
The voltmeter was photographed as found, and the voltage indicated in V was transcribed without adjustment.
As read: 175 V
